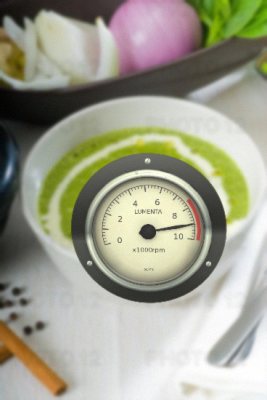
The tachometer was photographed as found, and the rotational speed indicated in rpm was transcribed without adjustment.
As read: 9000 rpm
